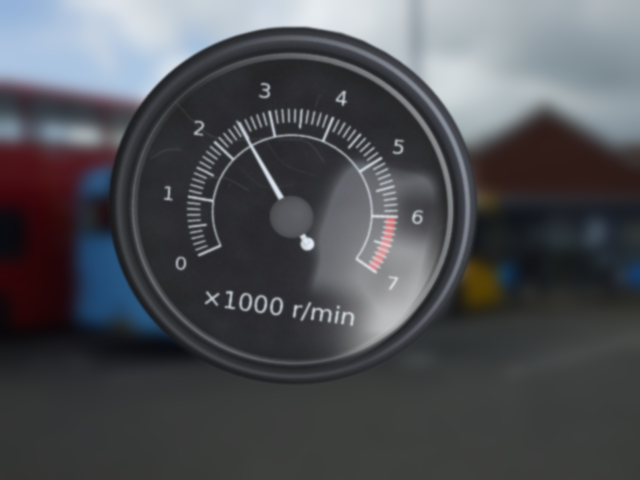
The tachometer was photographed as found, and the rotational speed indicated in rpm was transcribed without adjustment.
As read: 2500 rpm
